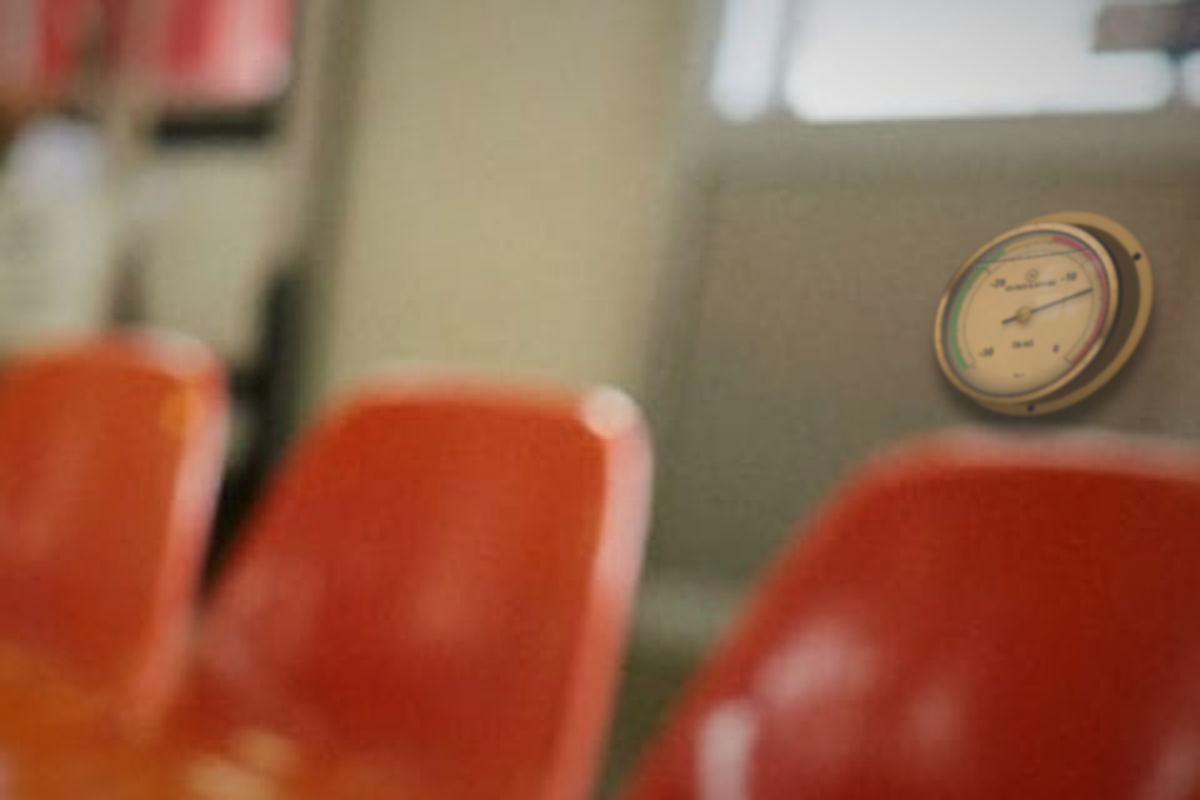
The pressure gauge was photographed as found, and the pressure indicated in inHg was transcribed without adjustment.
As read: -7 inHg
